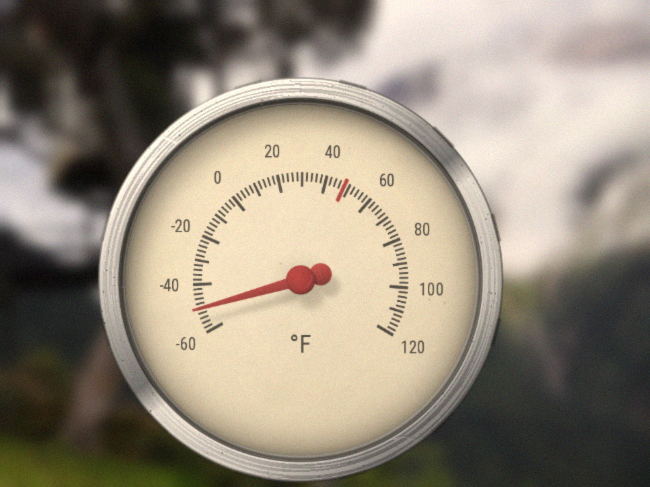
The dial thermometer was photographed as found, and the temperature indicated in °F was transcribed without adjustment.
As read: -50 °F
